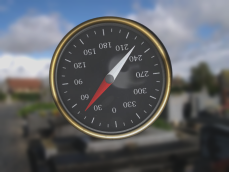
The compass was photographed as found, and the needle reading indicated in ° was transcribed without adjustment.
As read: 45 °
